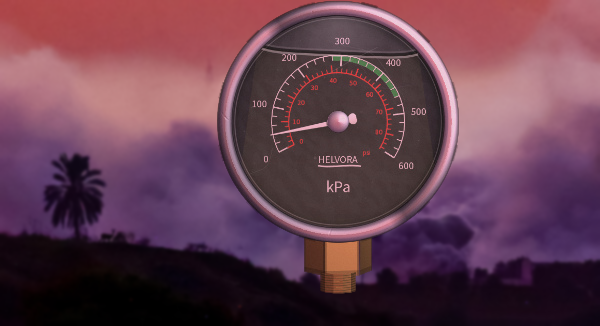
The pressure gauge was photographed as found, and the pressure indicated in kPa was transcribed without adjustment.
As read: 40 kPa
